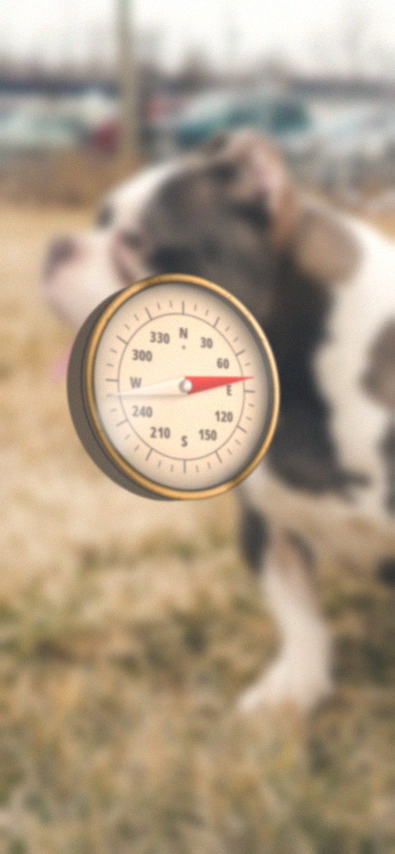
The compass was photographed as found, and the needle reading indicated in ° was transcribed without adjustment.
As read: 80 °
